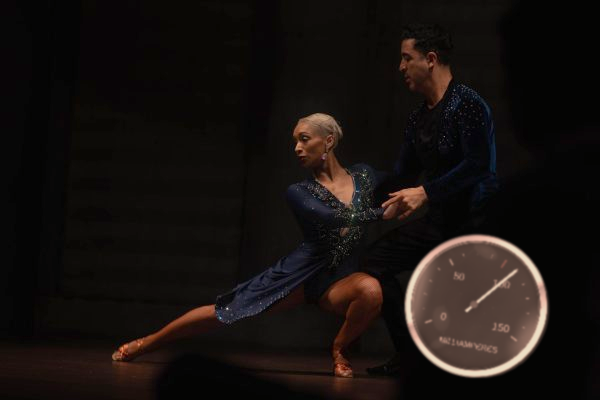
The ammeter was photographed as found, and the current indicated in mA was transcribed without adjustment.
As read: 100 mA
